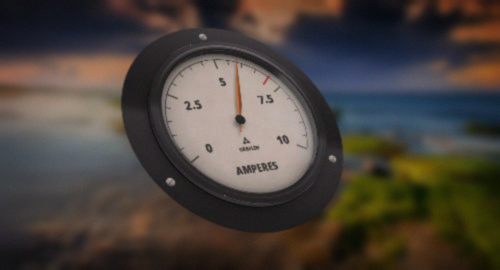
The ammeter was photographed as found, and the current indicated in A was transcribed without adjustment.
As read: 5.75 A
